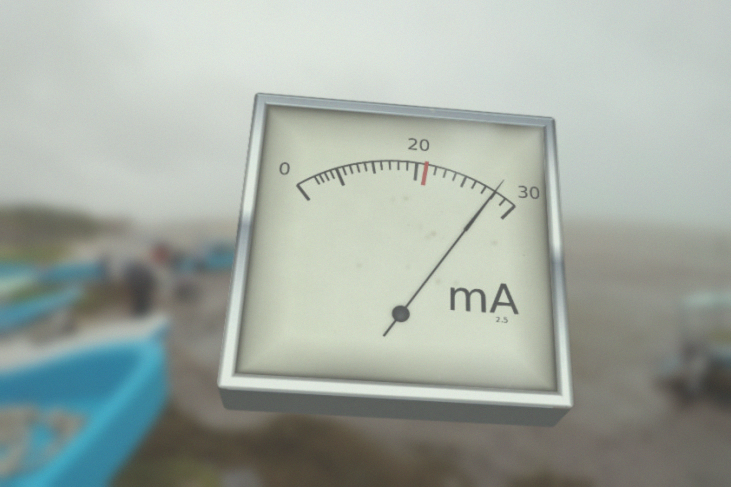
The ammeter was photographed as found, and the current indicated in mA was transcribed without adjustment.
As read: 28 mA
